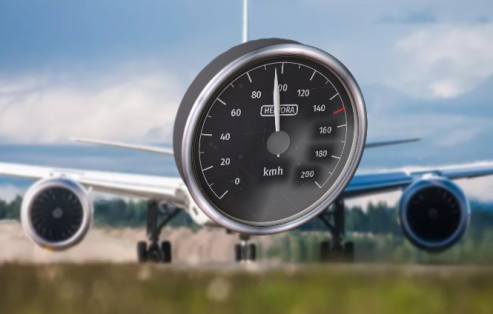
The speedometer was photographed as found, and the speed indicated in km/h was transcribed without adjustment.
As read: 95 km/h
